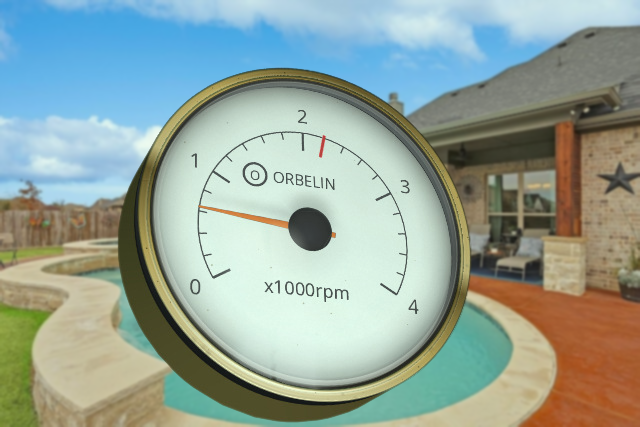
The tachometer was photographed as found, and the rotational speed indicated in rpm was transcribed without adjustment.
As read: 600 rpm
